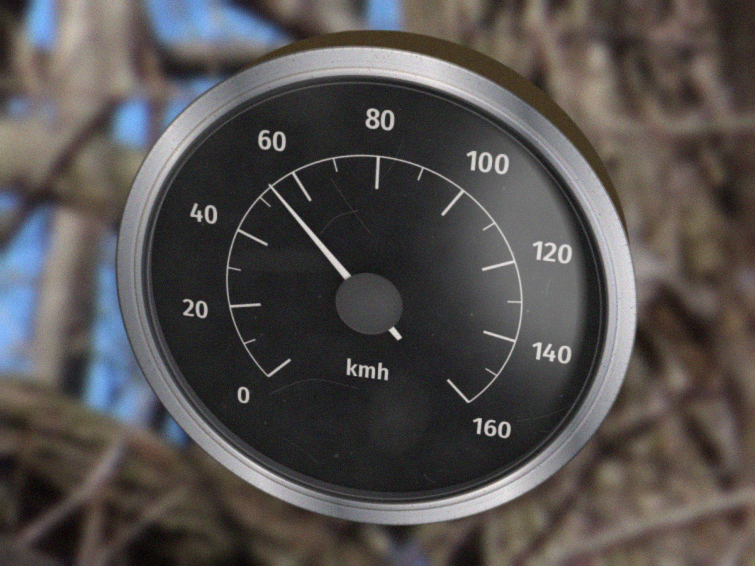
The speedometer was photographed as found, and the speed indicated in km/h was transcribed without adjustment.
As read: 55 km/h
